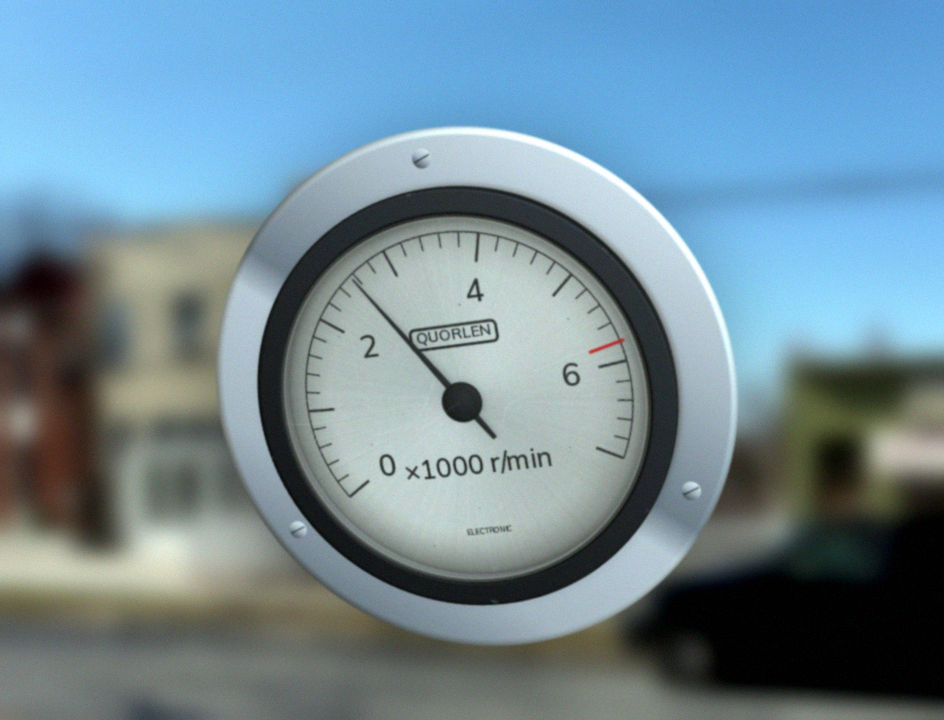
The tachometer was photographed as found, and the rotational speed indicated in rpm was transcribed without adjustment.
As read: 2600 rpm
